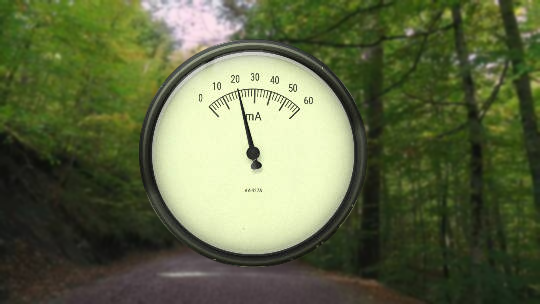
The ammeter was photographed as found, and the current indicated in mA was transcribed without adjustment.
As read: 20 mA
